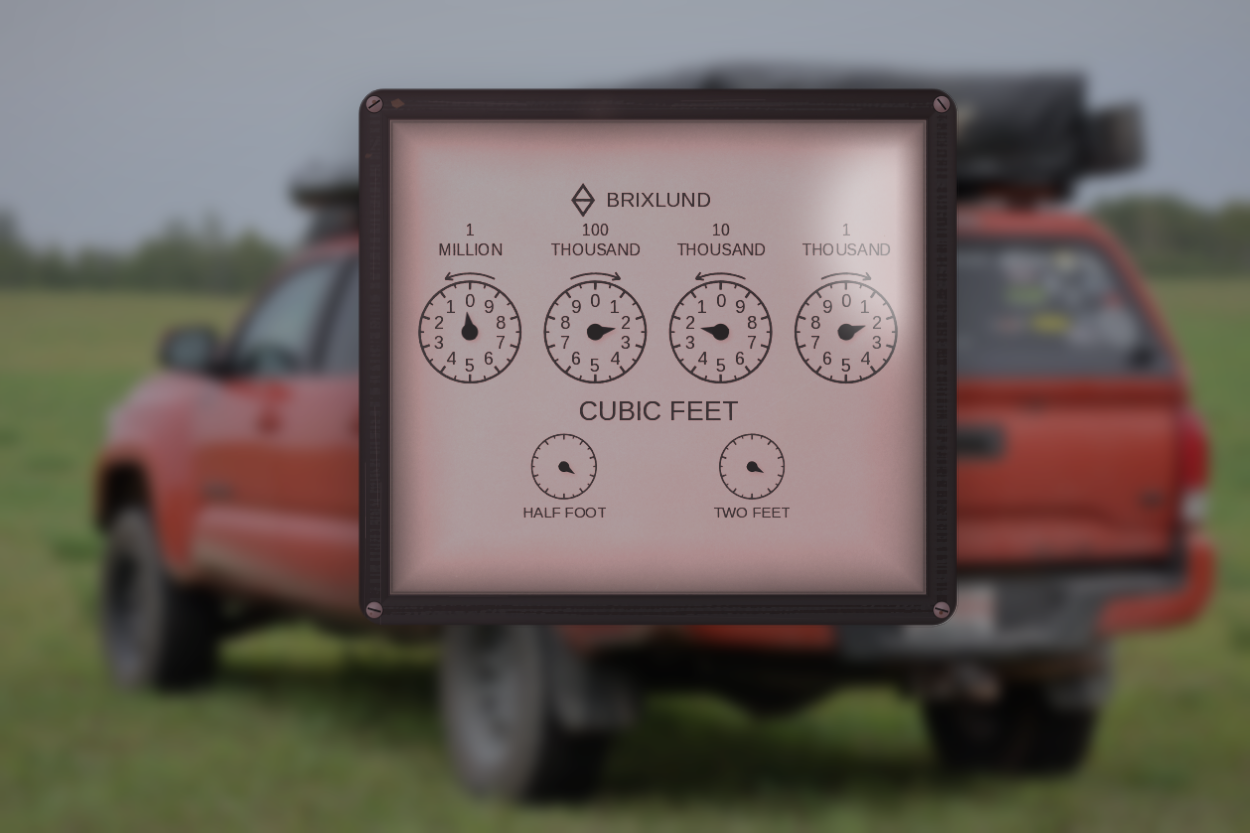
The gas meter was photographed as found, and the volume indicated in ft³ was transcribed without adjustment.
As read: 22200 ft³
